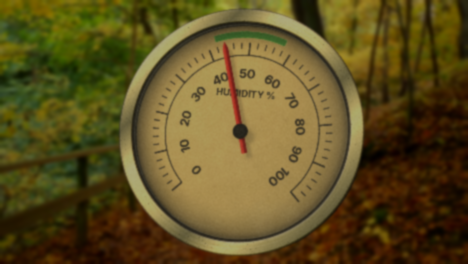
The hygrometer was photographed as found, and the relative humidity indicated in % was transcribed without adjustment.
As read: 44 %
